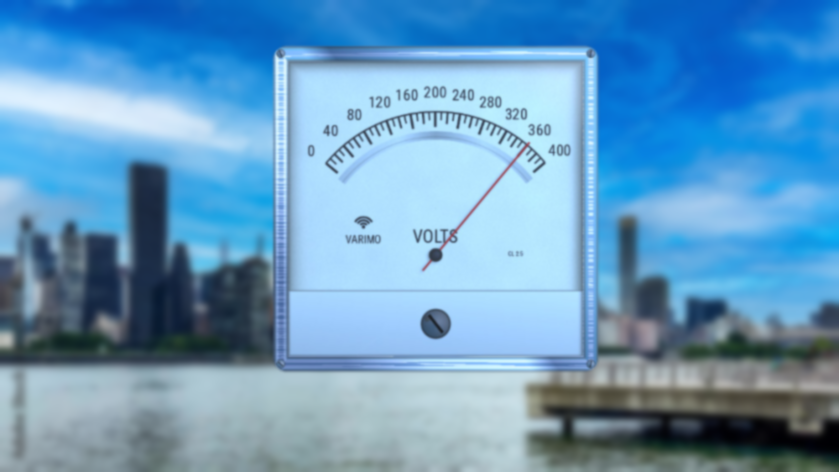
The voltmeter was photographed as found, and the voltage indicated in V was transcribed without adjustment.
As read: 360 V
